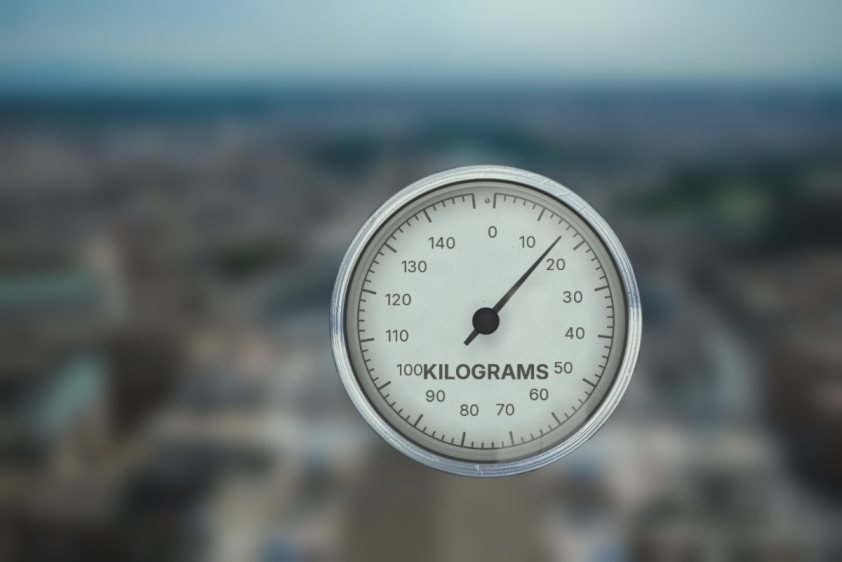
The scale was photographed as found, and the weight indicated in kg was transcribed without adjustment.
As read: 16 kg
